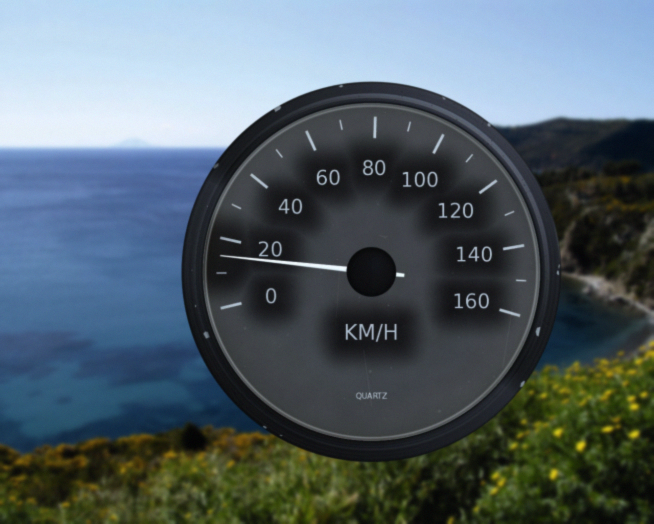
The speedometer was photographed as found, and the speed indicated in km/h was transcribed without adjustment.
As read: 15 km/h
